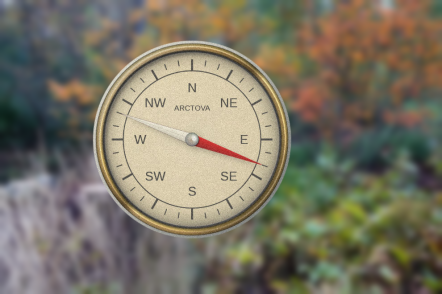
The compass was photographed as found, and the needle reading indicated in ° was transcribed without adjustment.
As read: 110 °
